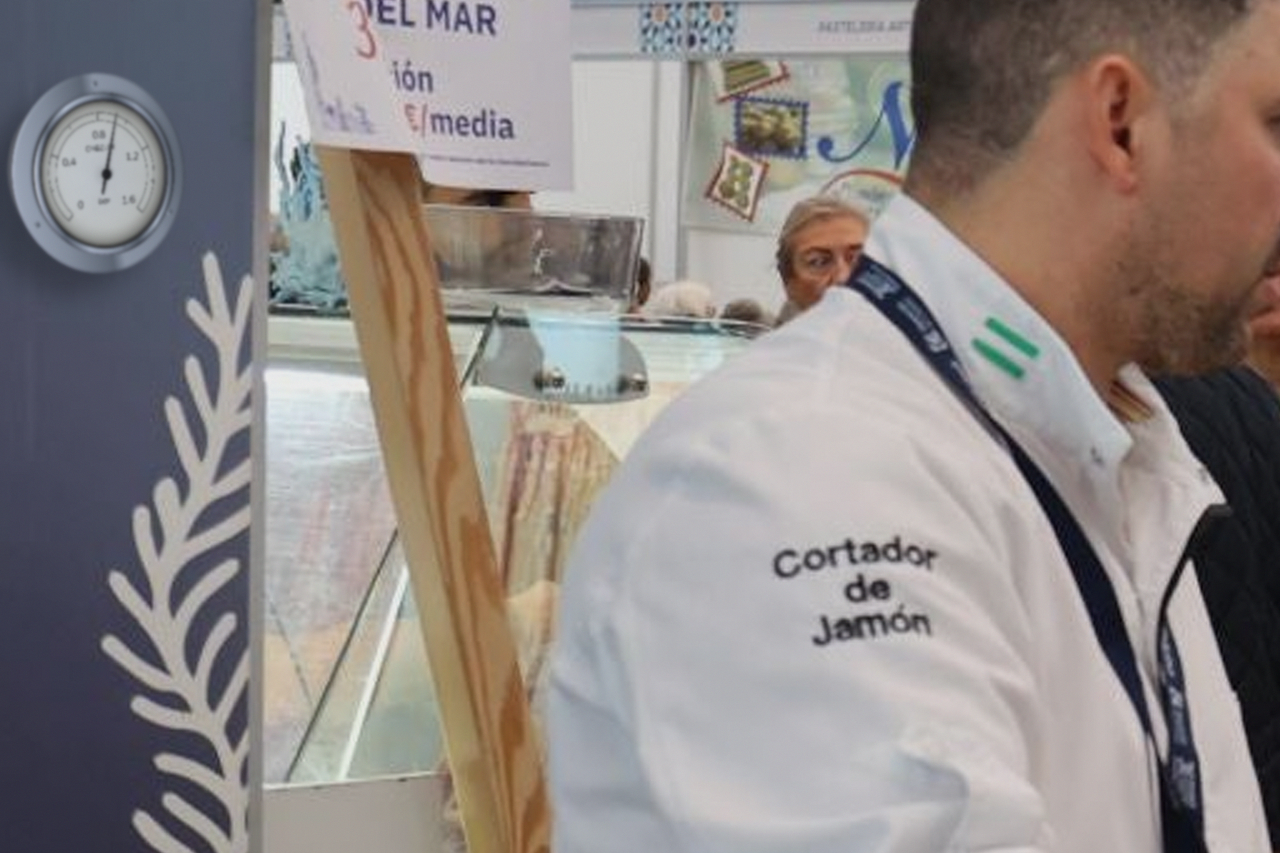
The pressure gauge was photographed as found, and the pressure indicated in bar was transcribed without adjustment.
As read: 0.9 bar
